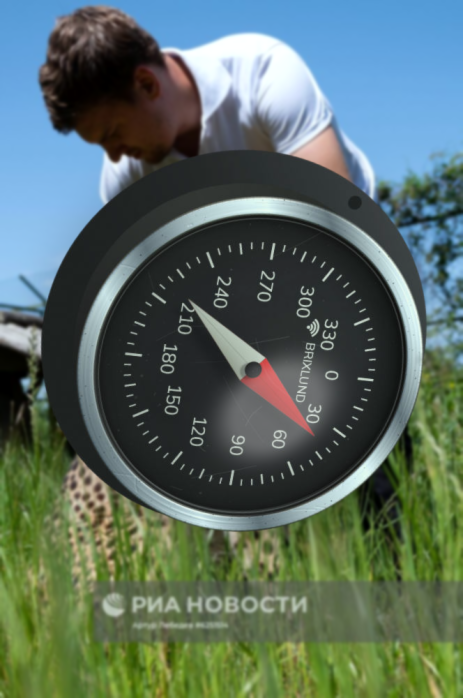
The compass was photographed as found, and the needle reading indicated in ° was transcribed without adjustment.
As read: 40 °
